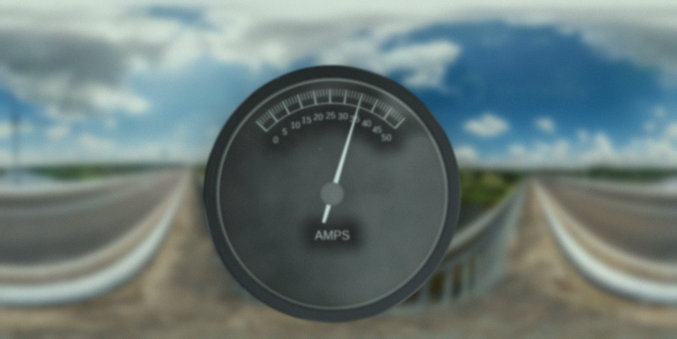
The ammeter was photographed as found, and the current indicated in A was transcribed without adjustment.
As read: 35 A
